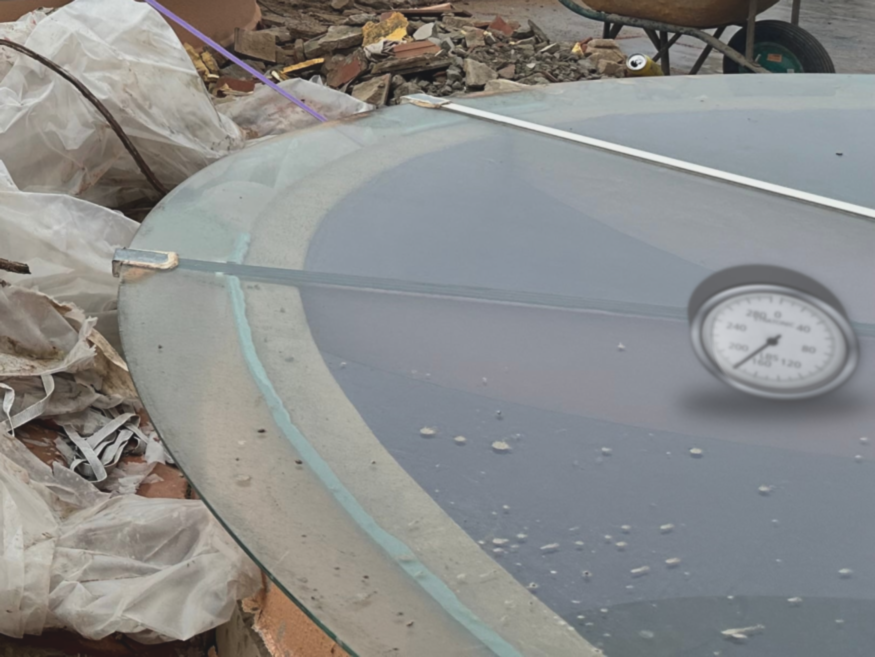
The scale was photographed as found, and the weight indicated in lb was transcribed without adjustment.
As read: 180 lb
